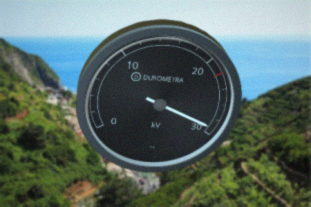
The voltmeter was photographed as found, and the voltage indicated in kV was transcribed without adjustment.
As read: 29 kV
